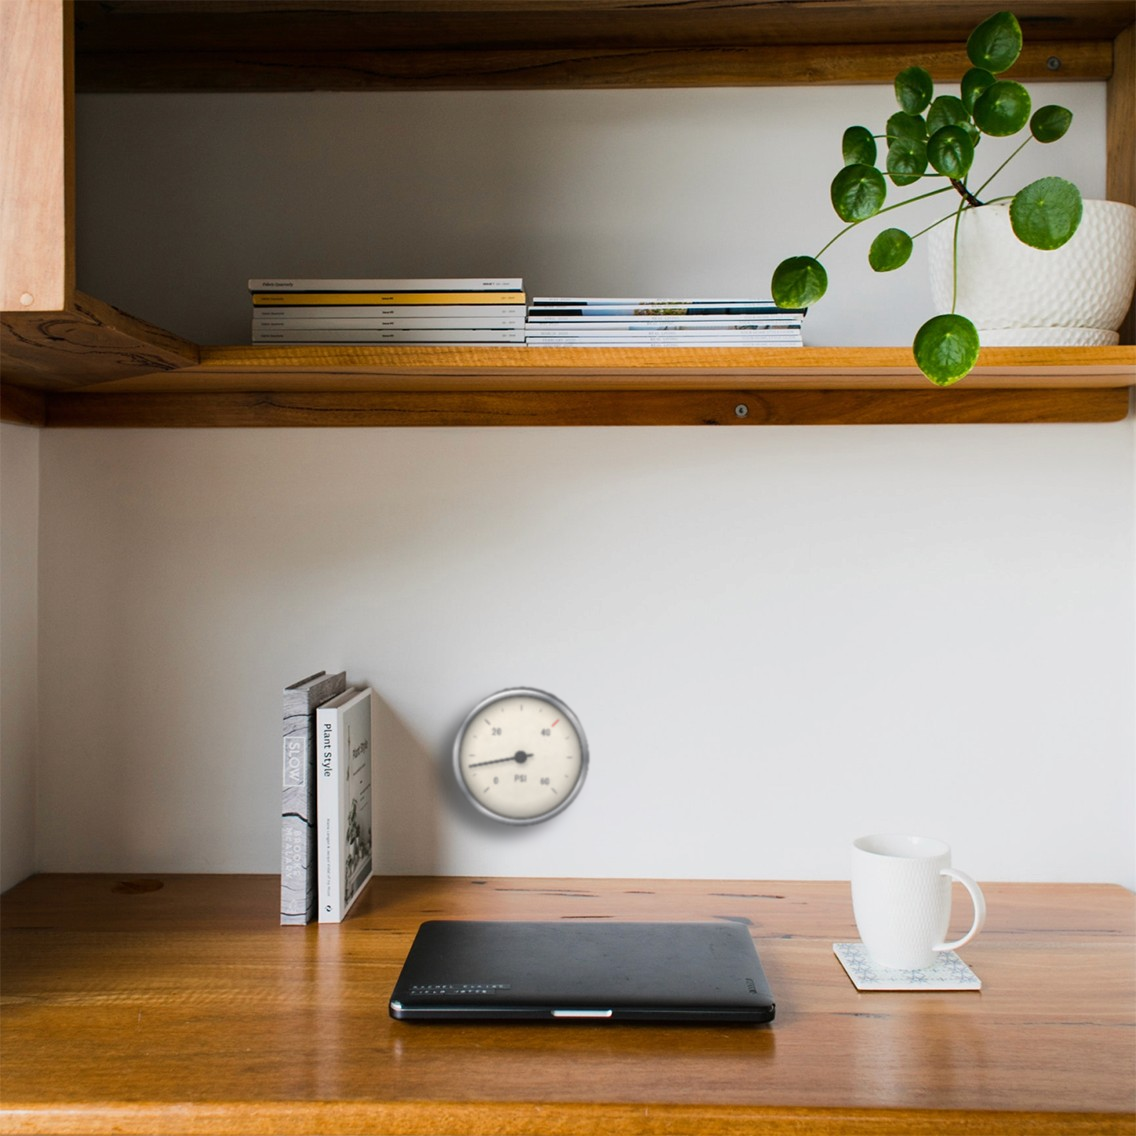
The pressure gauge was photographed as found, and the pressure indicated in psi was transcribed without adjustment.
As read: 7.5 psi
